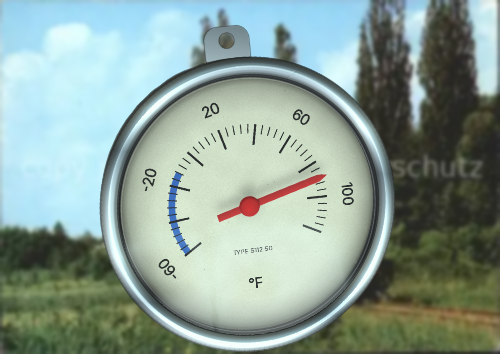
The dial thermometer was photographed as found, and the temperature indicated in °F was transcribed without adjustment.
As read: 88 °F
